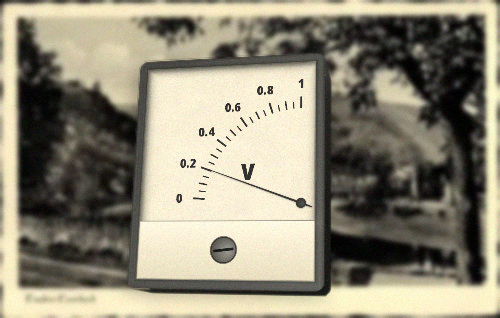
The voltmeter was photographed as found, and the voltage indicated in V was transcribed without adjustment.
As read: 0.2 V
